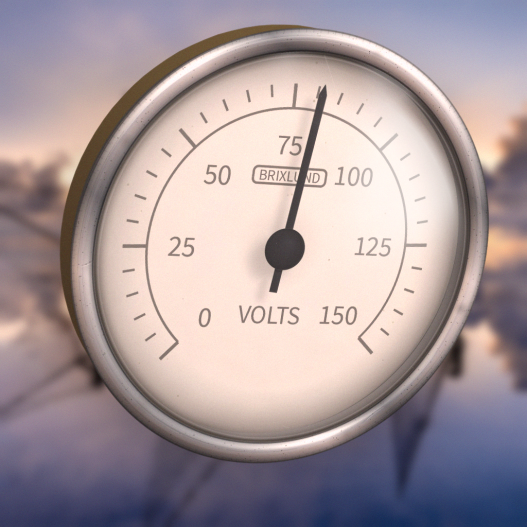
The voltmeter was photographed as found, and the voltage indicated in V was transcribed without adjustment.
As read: 80 V
